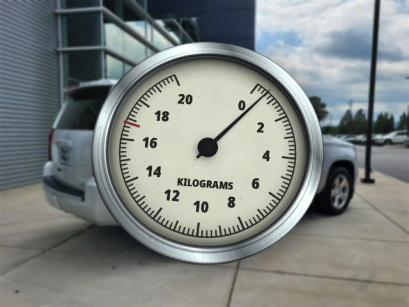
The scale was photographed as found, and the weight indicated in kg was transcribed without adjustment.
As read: 0.6 kg
